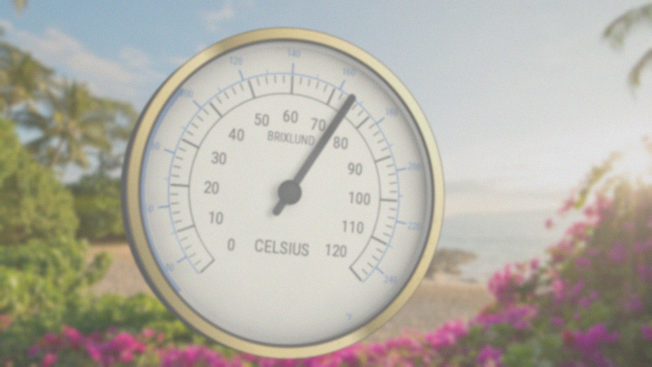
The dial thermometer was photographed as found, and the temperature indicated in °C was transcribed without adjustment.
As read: 74 °C
